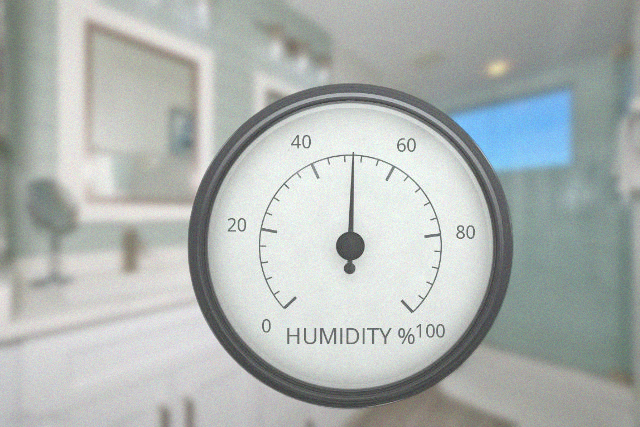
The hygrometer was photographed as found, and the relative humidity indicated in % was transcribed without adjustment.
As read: 50 %
